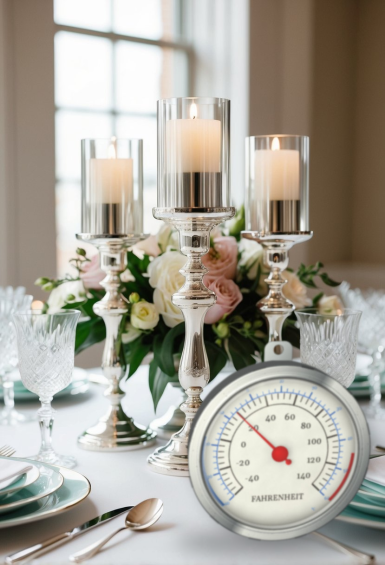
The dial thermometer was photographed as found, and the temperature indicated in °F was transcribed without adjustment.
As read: 20 °F
